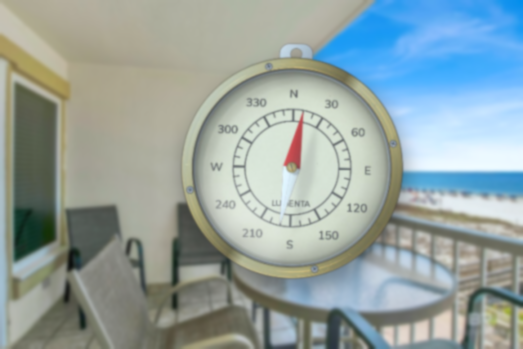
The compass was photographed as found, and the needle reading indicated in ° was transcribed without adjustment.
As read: 10 °
